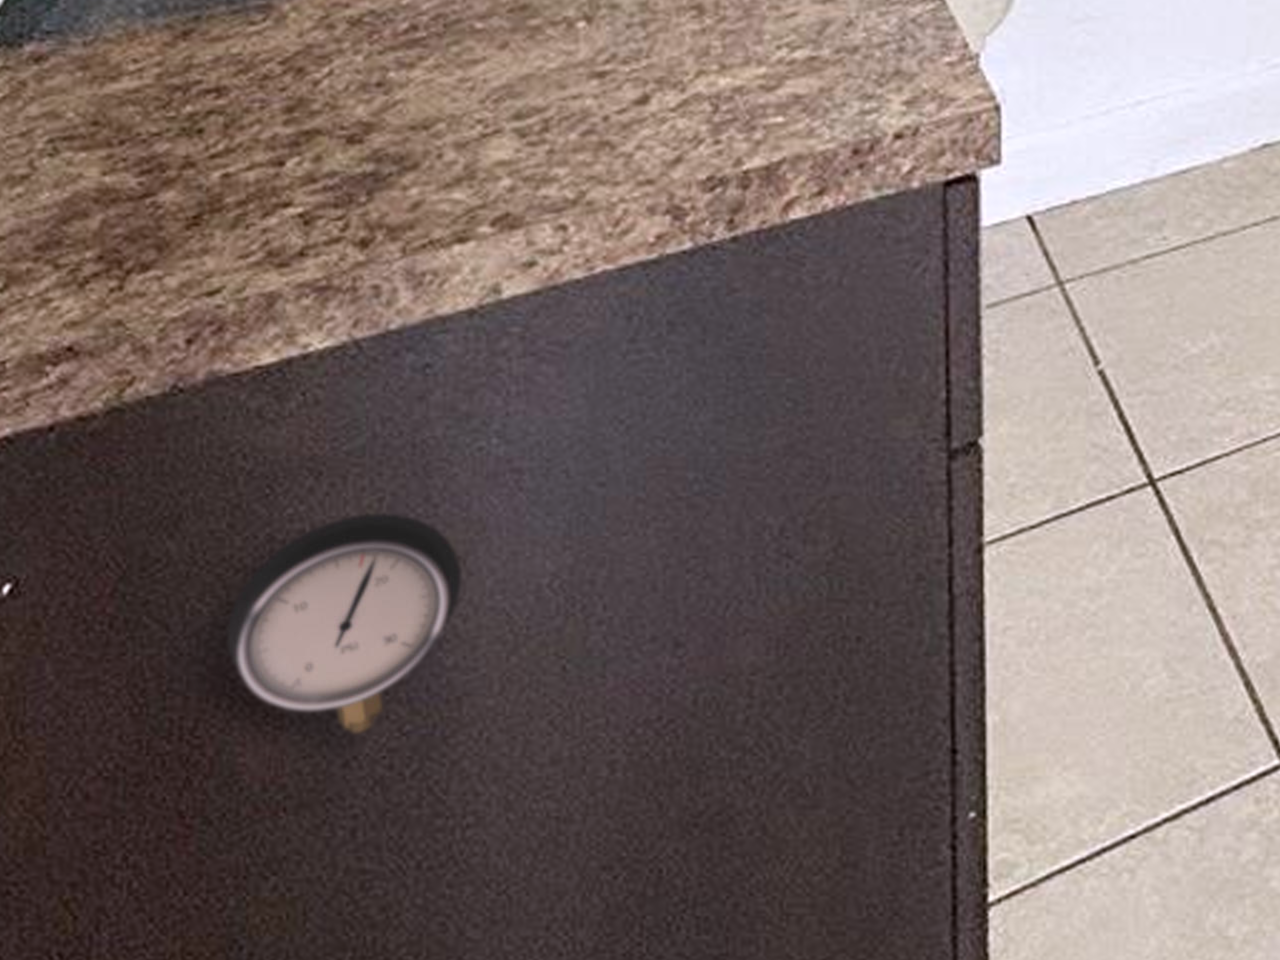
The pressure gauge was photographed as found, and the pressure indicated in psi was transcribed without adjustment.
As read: 18 psi
